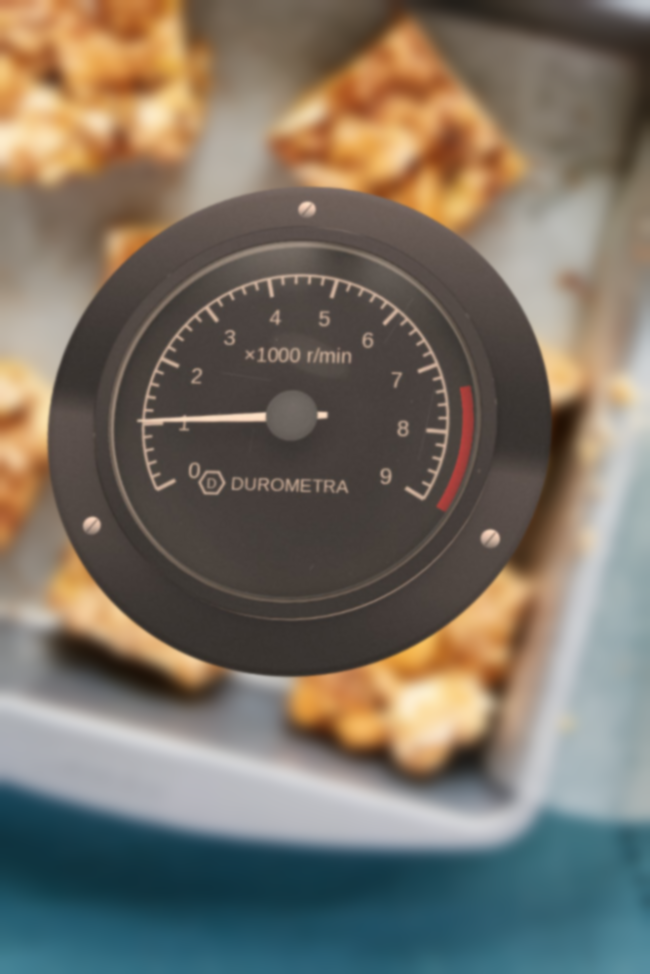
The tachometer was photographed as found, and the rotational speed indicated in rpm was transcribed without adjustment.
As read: 1000 rpm
